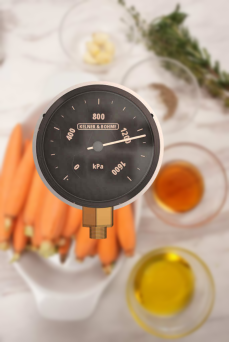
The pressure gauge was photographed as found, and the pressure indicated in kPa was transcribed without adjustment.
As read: 1250 kPa
